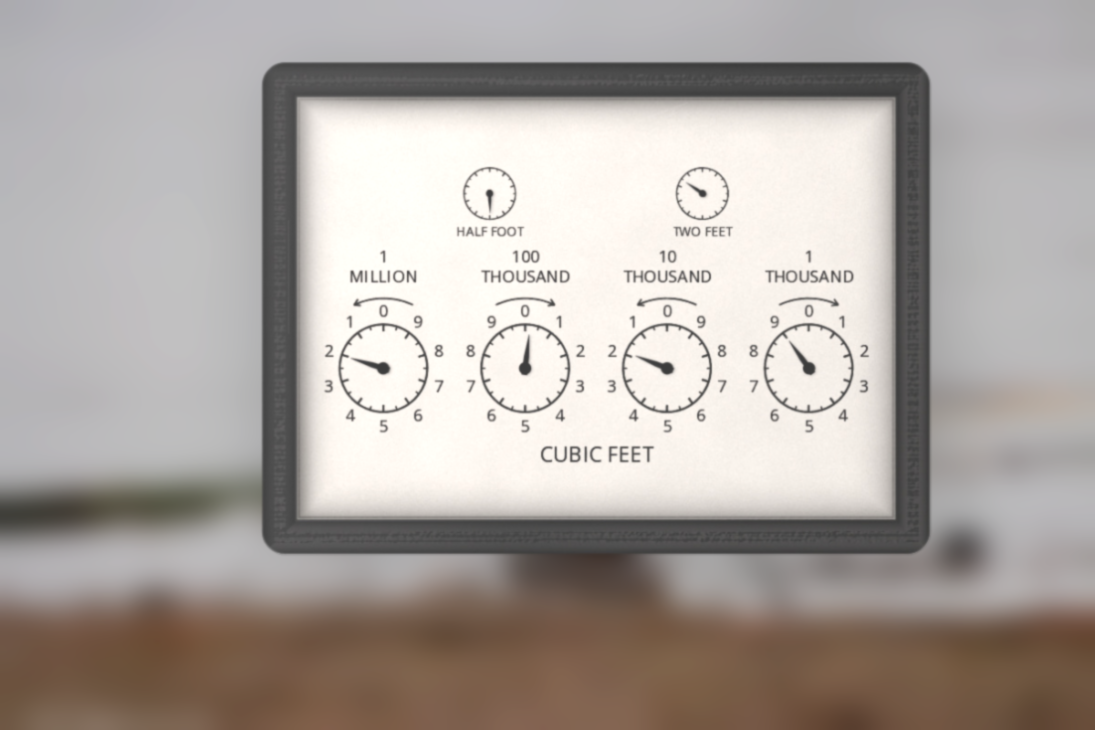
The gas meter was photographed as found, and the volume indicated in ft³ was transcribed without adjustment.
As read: 201900 ft³
